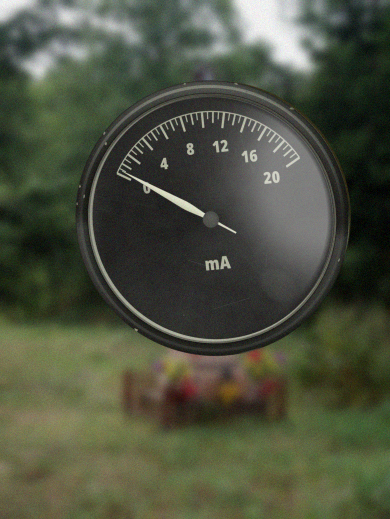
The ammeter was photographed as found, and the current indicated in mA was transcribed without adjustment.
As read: 0.5 mA
